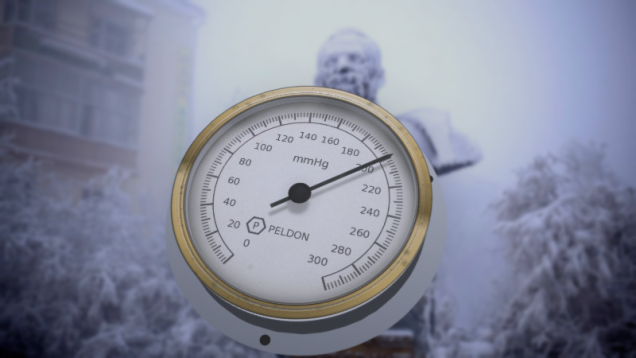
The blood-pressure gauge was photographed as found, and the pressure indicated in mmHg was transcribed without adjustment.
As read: 200 mmHg
